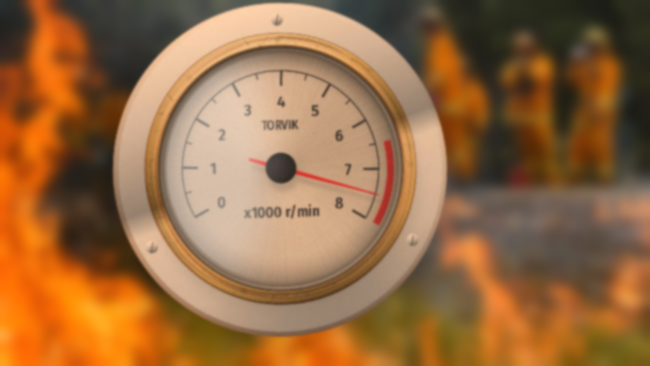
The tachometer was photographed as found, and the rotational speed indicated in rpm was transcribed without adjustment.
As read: 7500 rpm
